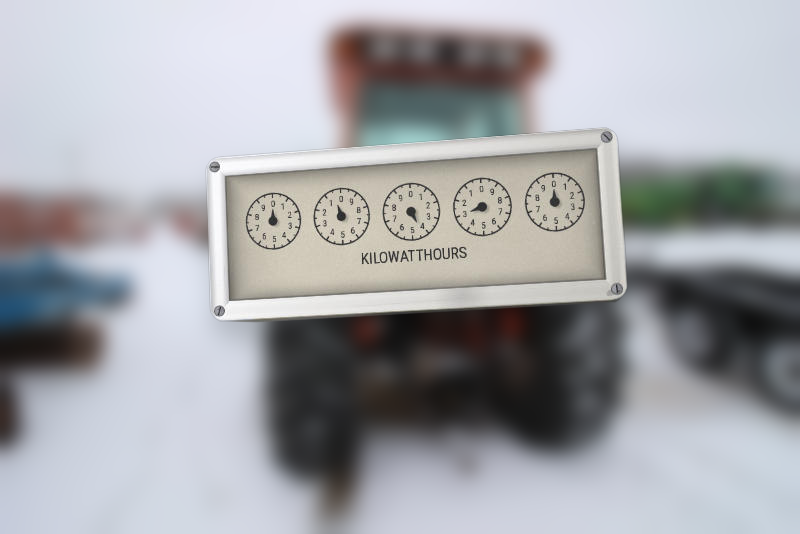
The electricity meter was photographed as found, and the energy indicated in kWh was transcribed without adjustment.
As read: 430 kWh
